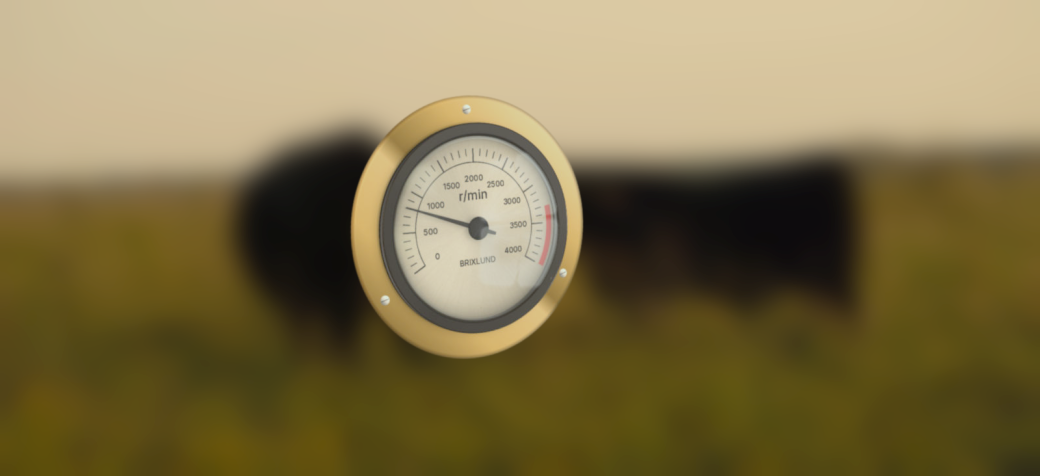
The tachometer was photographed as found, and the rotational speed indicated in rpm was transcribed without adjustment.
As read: 800 rpm
